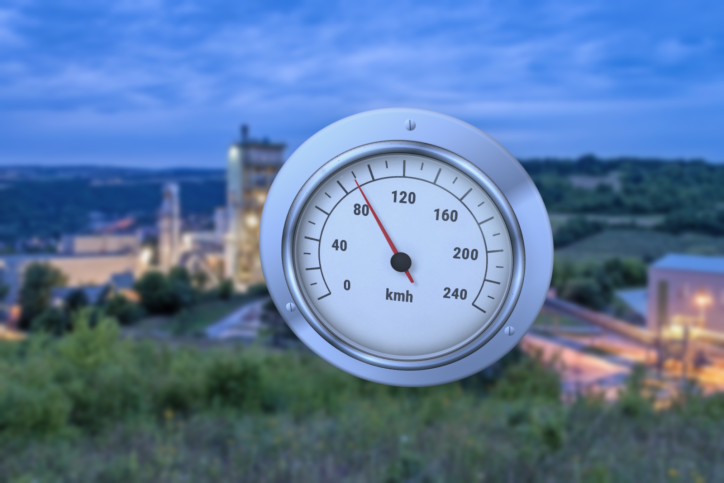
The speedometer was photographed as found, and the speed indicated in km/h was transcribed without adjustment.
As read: 90 km/h
